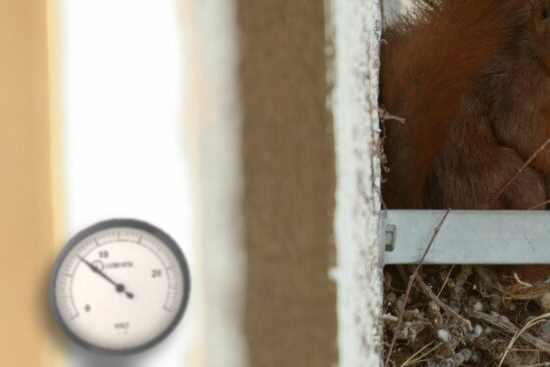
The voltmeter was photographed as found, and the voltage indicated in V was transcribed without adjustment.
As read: 7.5 V
